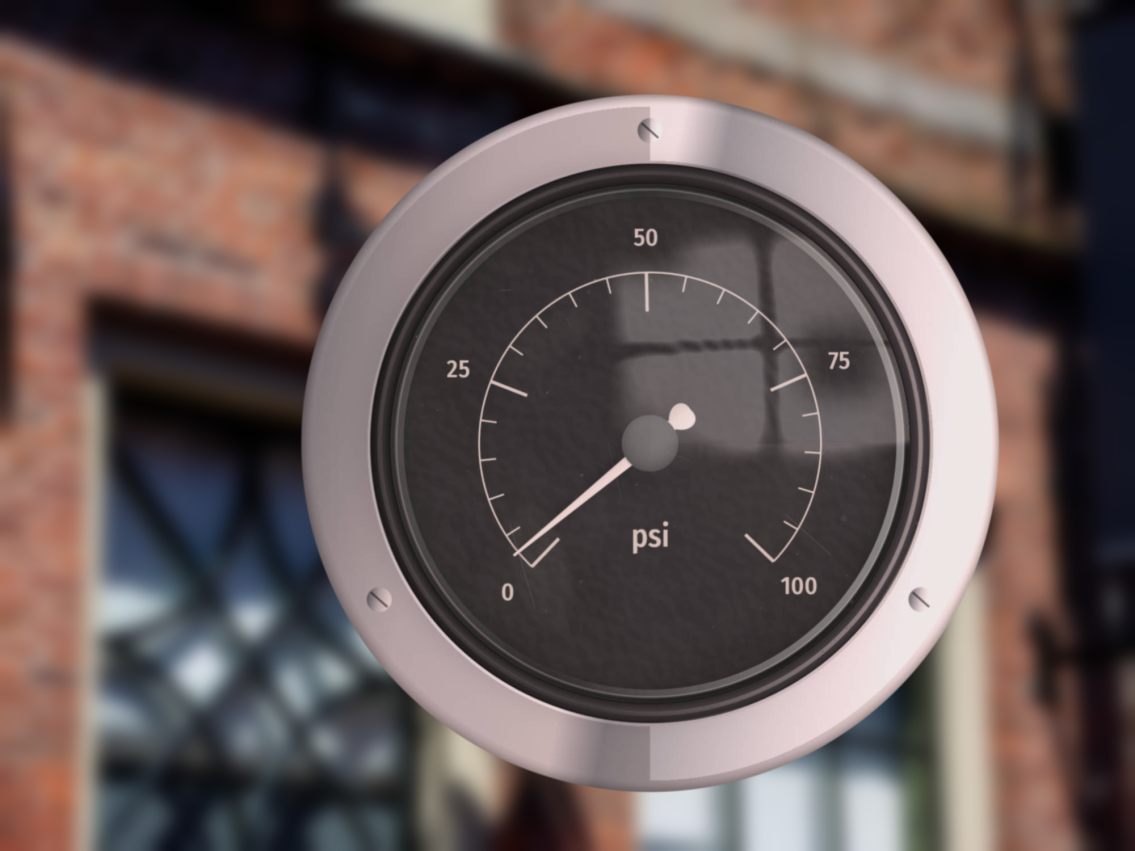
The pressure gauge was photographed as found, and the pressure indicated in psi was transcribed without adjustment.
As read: 2.5 psi
